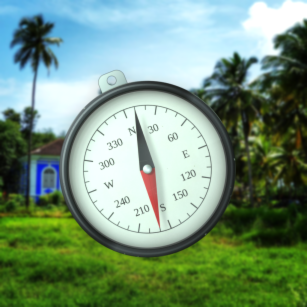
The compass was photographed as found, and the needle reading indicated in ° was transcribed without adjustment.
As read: 190 °
